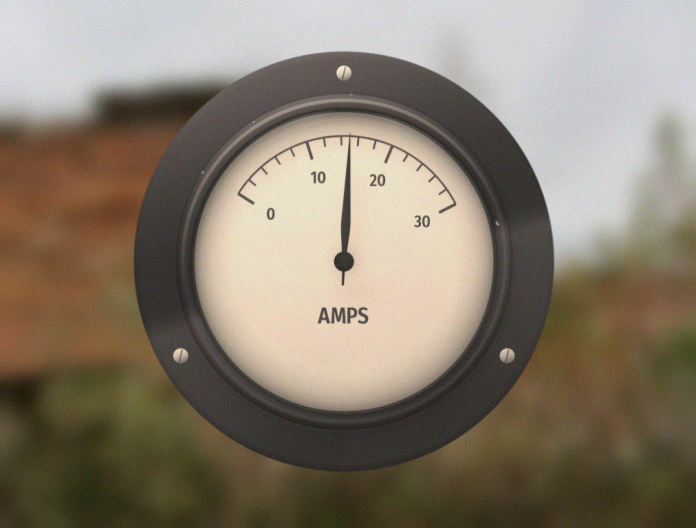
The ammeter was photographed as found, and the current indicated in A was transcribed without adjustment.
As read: 15 A
